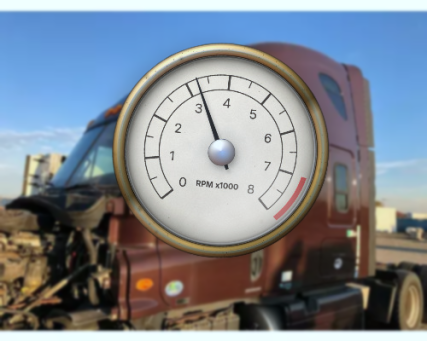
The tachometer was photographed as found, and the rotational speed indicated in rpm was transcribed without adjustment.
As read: 3250 rpm
